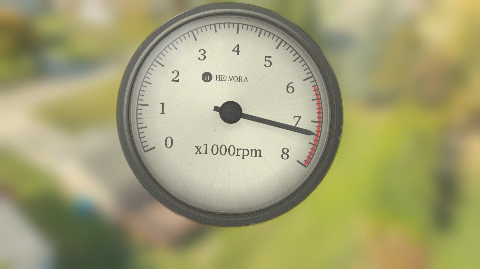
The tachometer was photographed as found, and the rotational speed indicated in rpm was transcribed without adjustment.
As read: 7300 rpm
